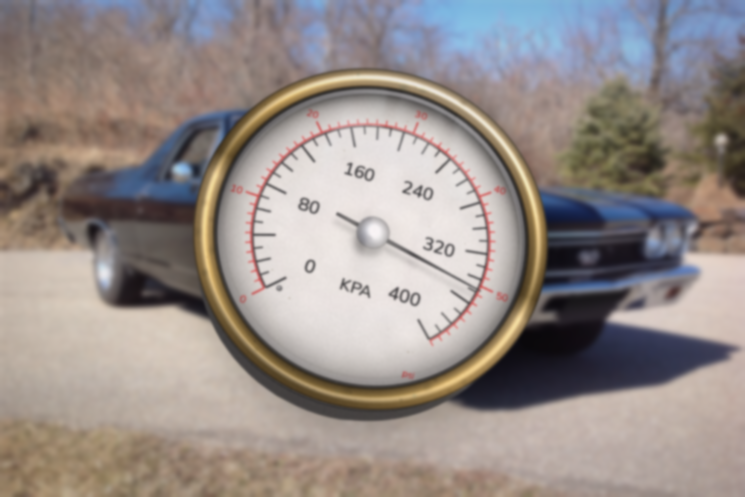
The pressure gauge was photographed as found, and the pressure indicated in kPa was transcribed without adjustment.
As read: 350 kPa
